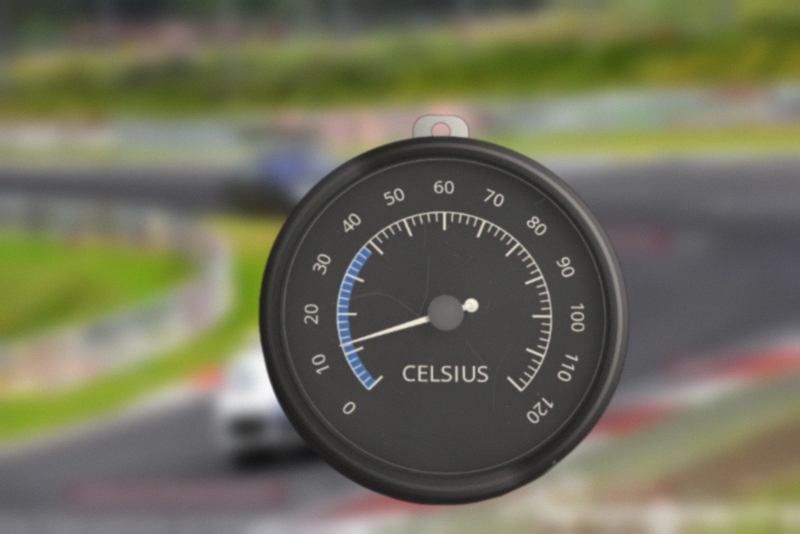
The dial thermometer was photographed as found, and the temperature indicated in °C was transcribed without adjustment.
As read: 12 °C
